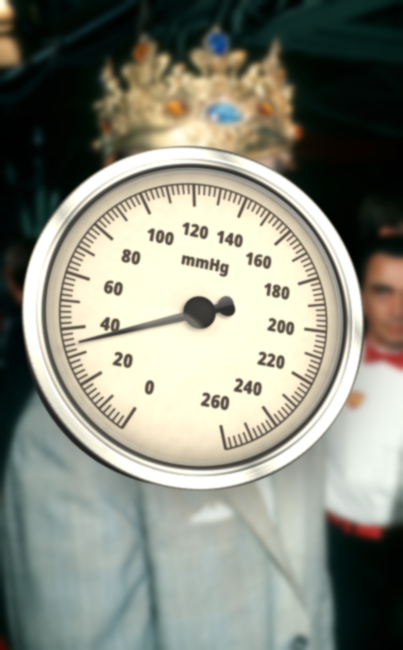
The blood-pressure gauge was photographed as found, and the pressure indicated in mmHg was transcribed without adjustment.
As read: 34 mmHg
